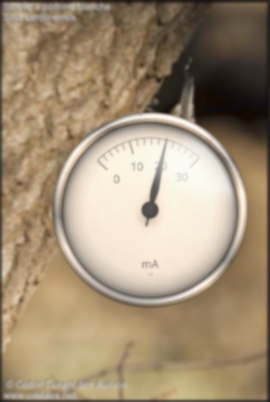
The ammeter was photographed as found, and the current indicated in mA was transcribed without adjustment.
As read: 20 mA
